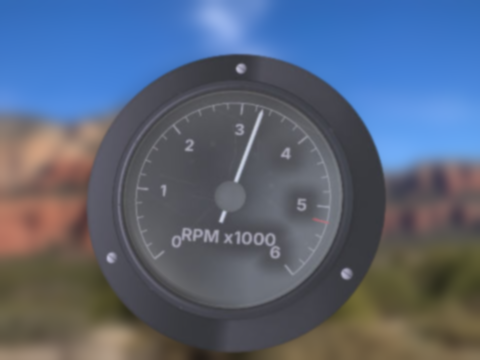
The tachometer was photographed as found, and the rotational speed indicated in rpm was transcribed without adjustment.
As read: 3300 rpm
